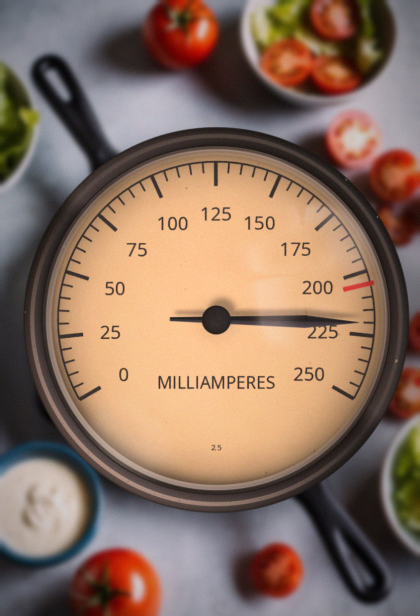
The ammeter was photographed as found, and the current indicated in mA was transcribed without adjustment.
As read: 220 mA
